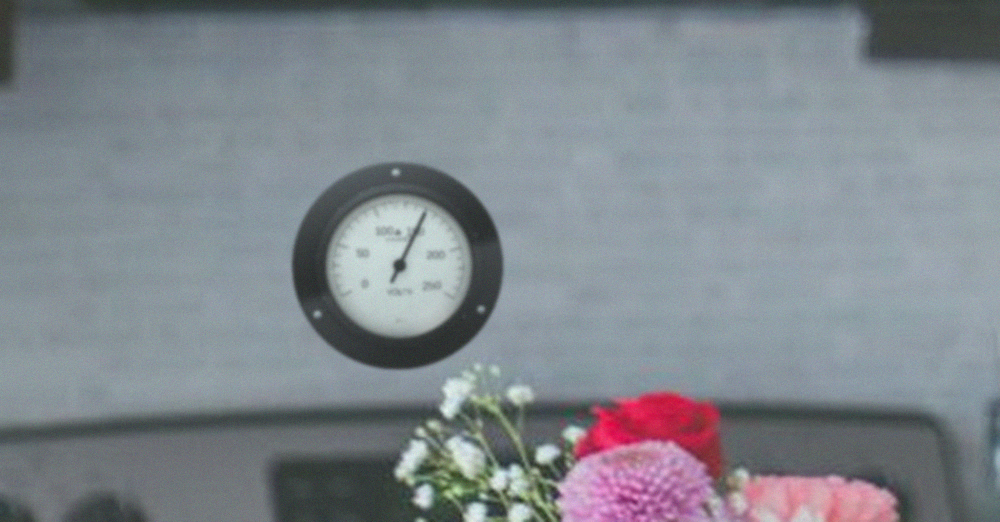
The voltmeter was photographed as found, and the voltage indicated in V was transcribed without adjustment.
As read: 150 V
